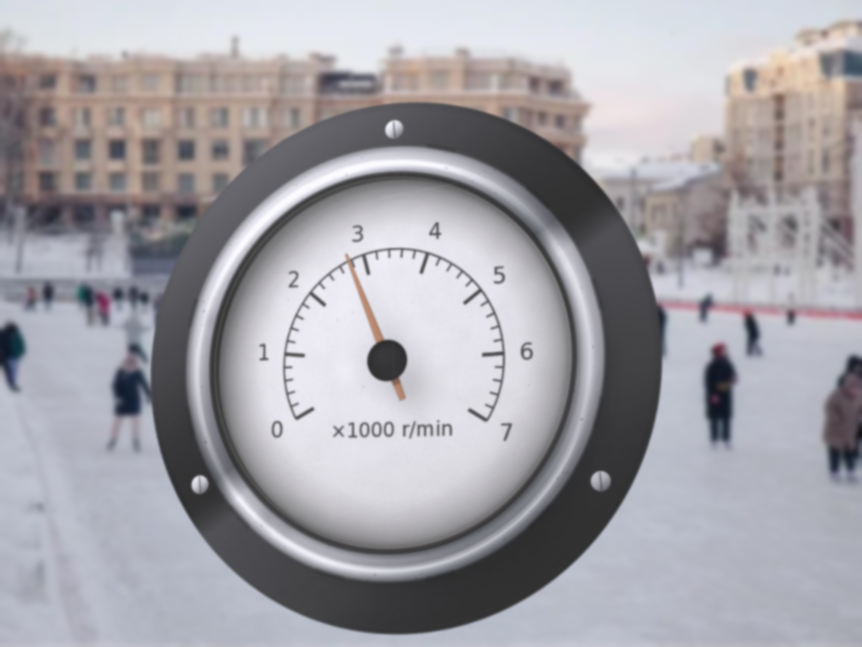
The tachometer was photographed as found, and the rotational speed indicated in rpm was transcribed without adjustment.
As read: 2800 rpm
